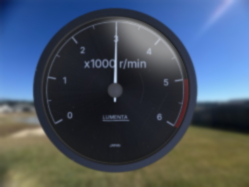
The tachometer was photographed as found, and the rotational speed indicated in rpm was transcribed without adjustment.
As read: 3000 rpm
